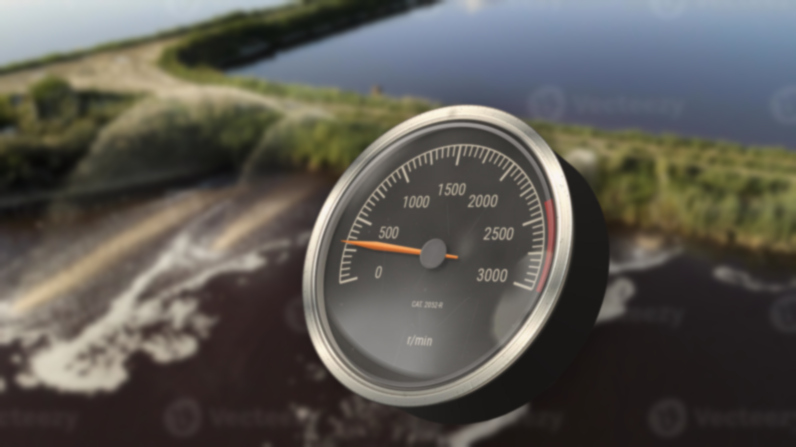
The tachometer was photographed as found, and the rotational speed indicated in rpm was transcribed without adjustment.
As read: 300 rpm
